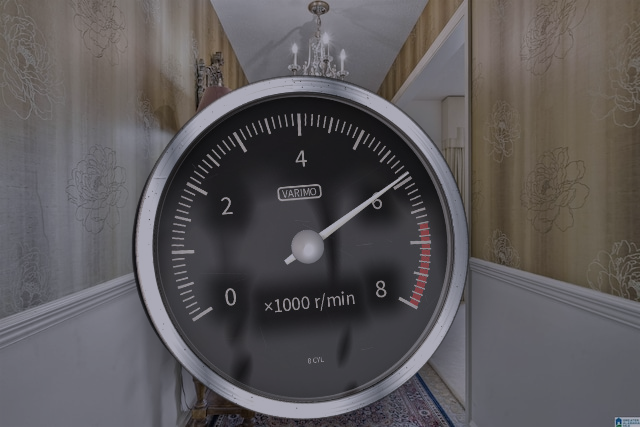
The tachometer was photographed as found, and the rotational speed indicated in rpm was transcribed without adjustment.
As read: 5900 rpm
